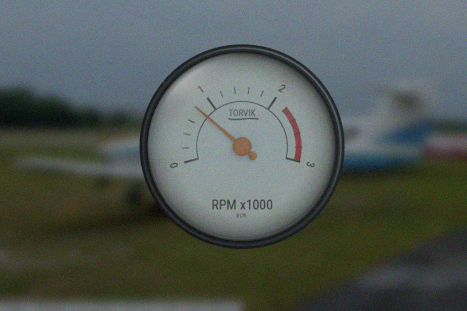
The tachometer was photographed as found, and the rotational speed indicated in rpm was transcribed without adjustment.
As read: 800 rpm
